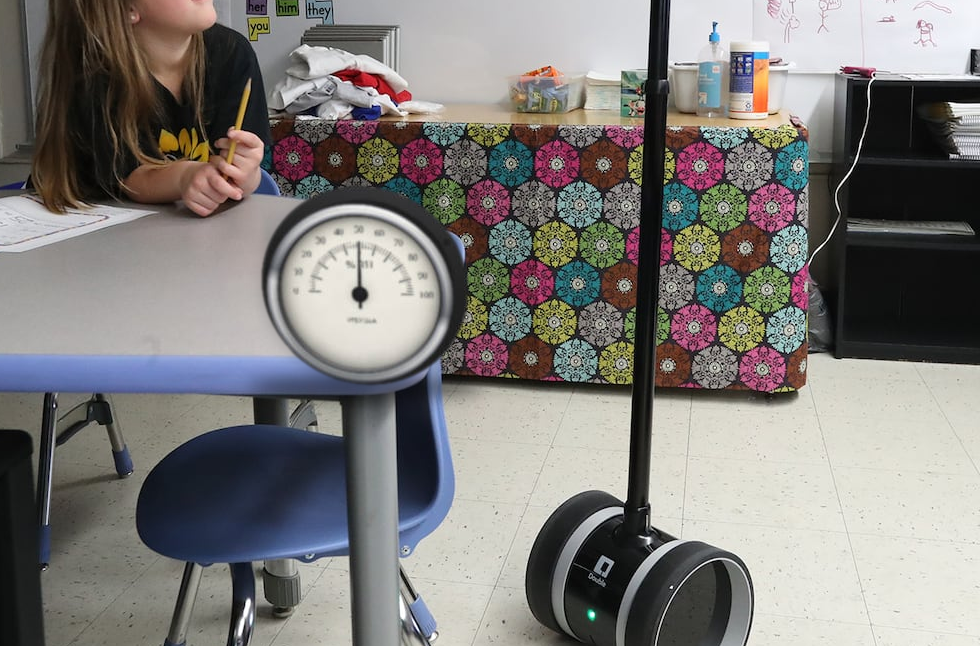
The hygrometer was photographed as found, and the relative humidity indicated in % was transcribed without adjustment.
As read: 50 %
